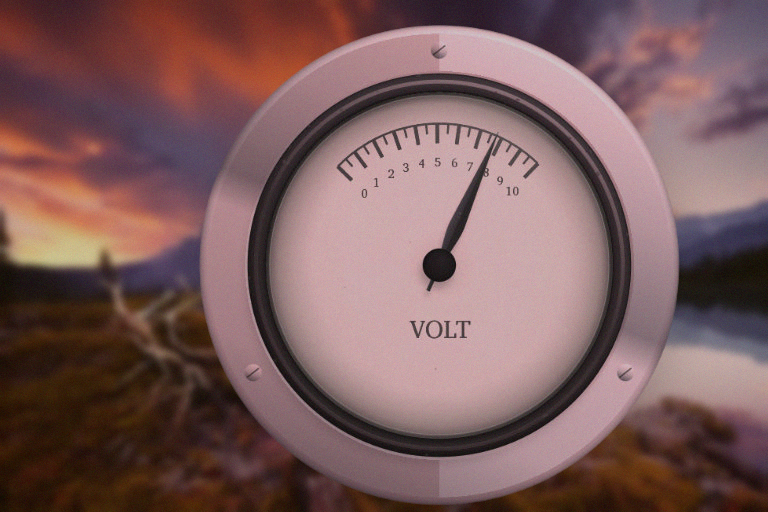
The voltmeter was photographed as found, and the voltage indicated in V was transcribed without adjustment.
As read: 7.75 V
